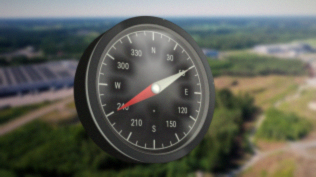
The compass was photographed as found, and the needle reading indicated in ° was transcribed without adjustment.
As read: 240 °
